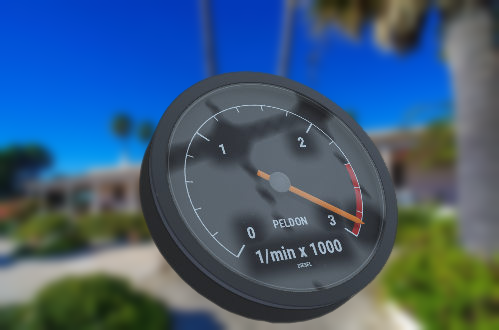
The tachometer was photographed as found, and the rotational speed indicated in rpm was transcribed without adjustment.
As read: 2900 rpm
